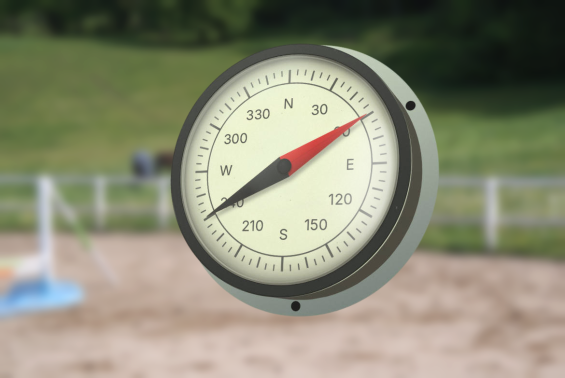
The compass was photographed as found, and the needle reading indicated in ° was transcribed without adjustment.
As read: 60 °
